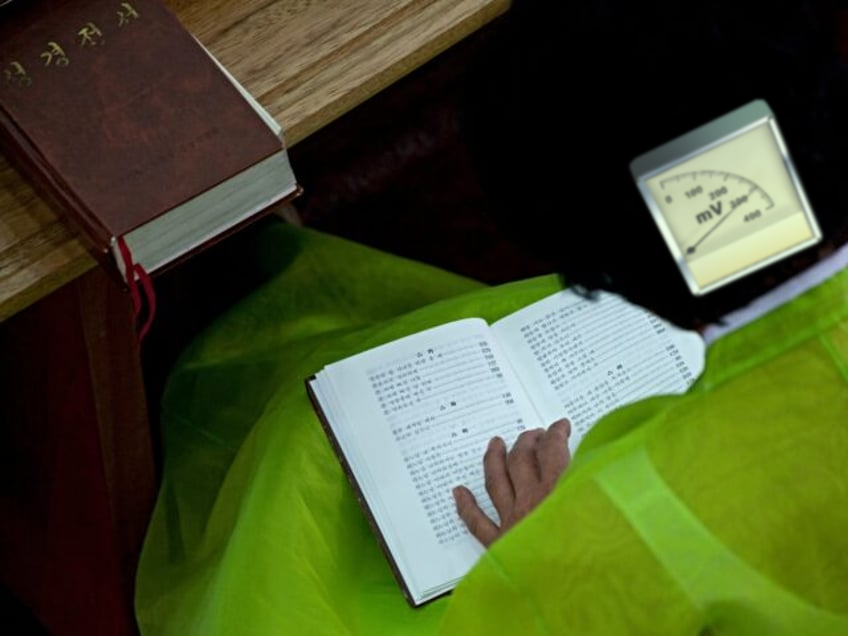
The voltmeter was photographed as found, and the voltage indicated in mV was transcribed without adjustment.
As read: 300 mV
